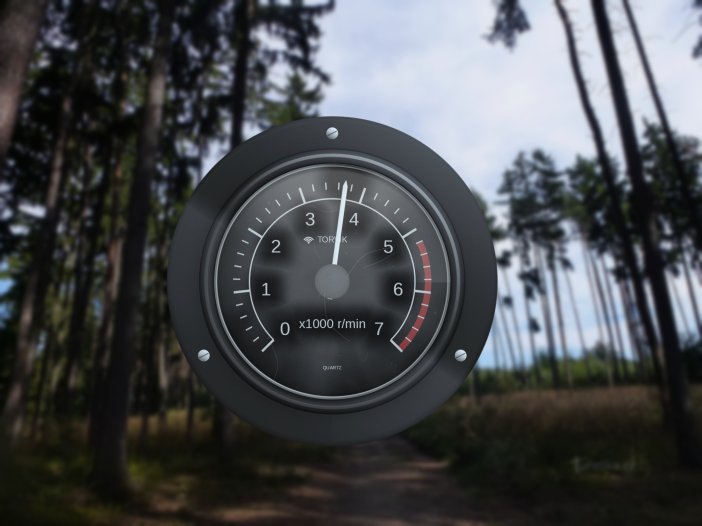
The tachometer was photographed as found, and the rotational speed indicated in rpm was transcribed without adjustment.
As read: 3700 rpm
